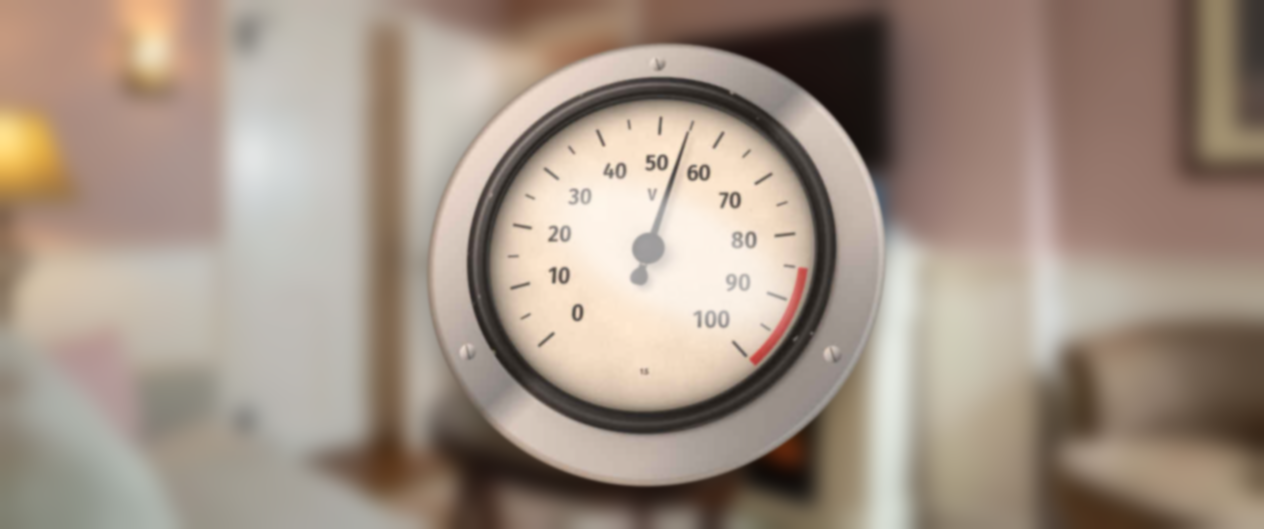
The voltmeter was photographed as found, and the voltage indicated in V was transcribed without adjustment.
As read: 55 V
